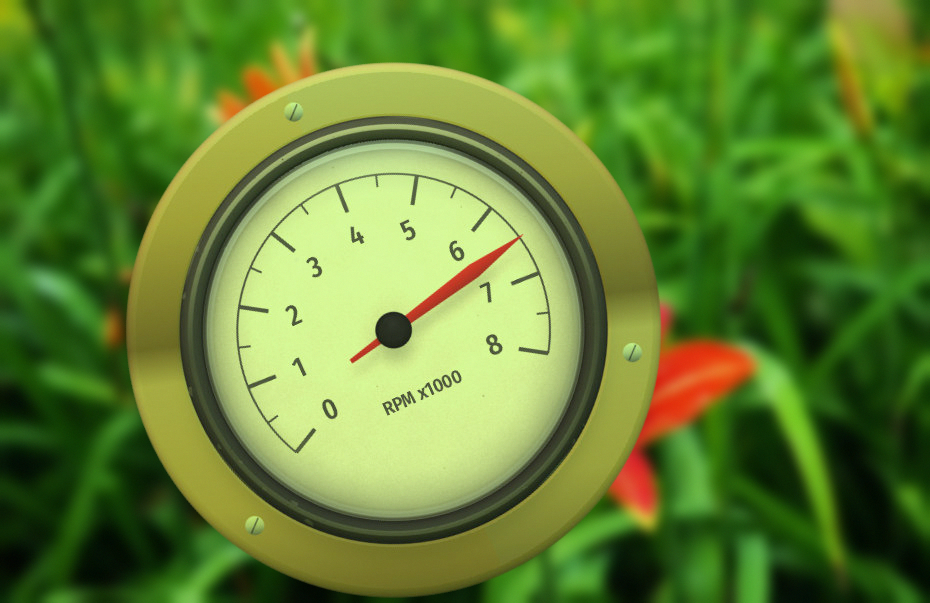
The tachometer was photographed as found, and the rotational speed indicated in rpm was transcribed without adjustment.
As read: 6500 rpm
